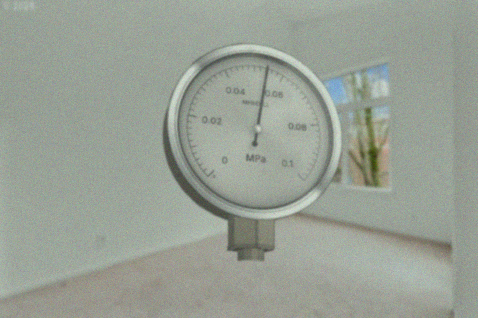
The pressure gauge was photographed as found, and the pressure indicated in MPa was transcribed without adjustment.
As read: 0.054 MPa
